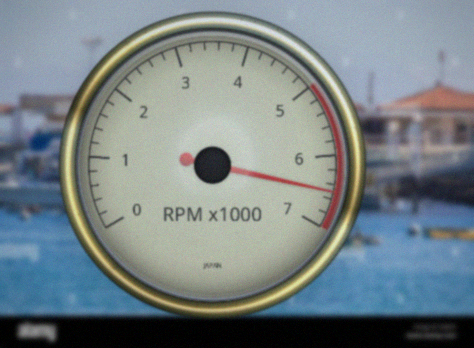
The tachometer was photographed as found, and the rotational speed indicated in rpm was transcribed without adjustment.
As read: 6500 rpm
